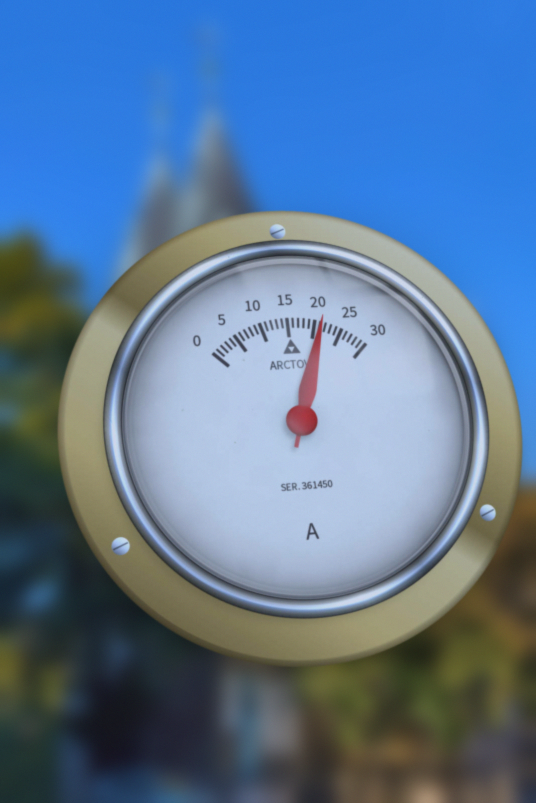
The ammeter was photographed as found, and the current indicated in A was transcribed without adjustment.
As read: 21 A
